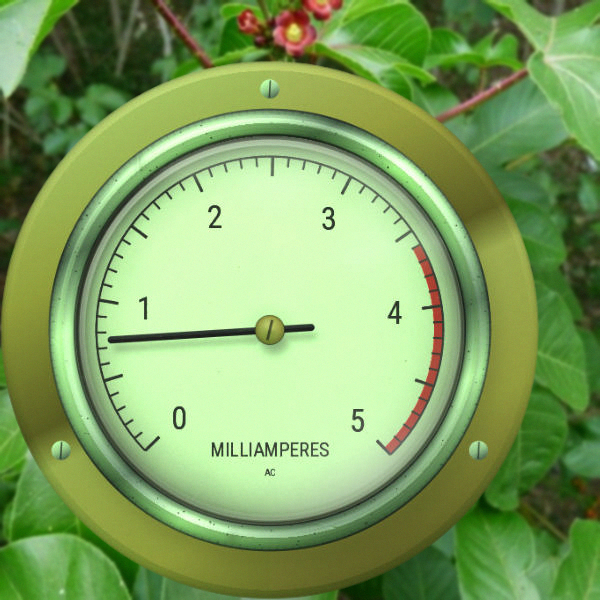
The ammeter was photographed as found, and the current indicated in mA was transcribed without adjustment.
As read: 0.75 mA
